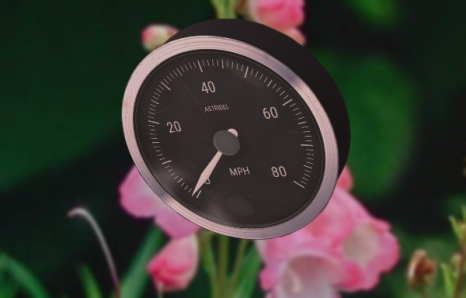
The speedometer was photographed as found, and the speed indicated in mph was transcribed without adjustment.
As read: 1 mph
